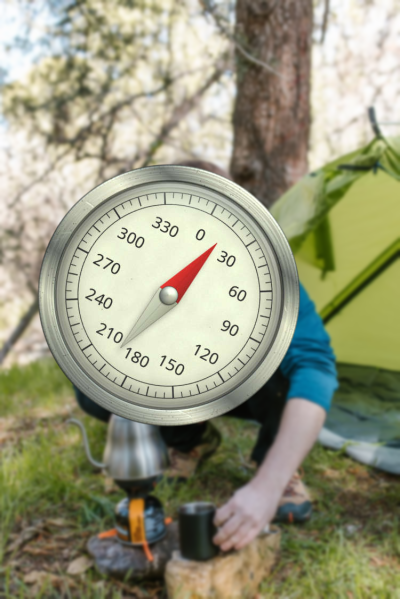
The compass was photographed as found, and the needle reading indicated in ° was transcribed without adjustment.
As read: 15 °
